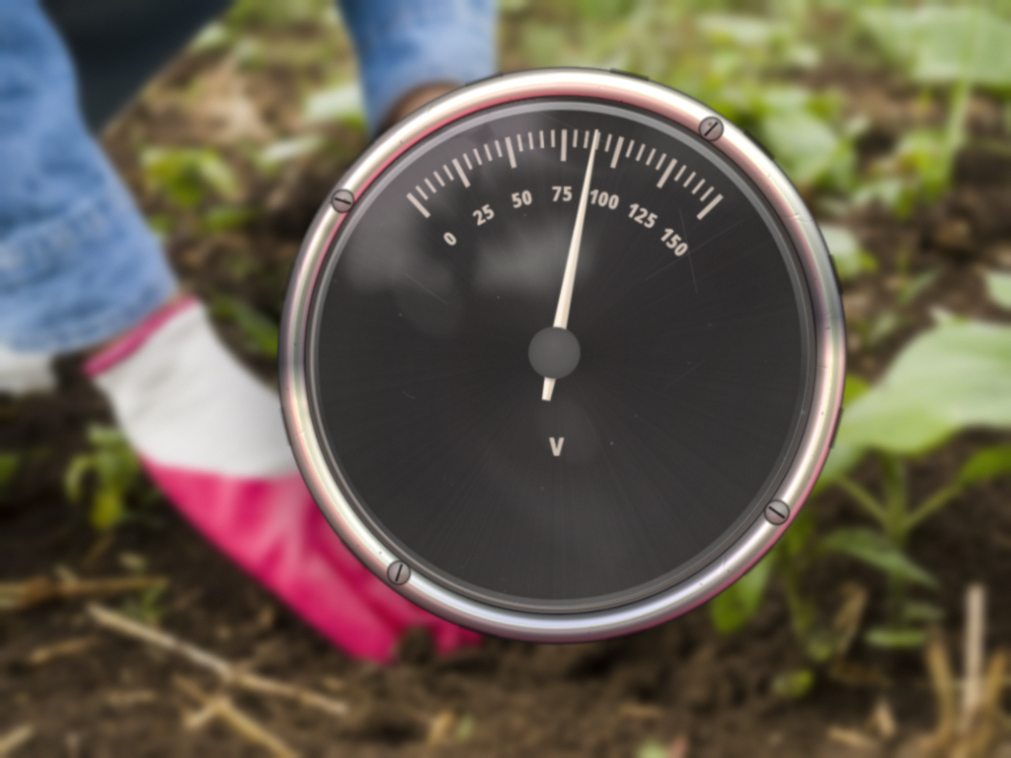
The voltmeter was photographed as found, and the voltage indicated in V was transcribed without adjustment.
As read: 90 V
